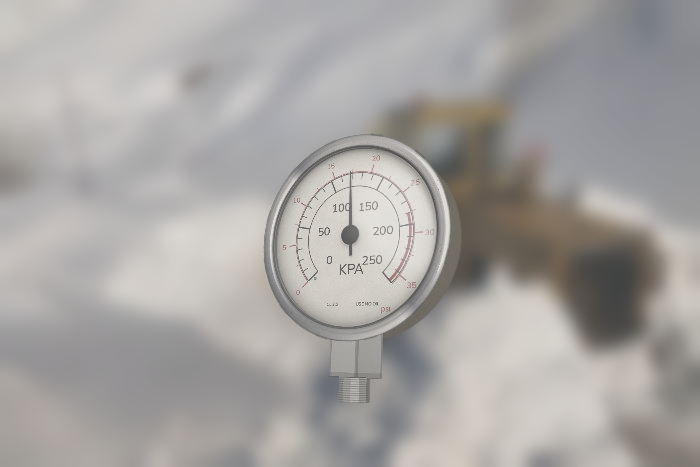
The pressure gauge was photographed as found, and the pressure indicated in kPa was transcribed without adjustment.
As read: 120 kPa
